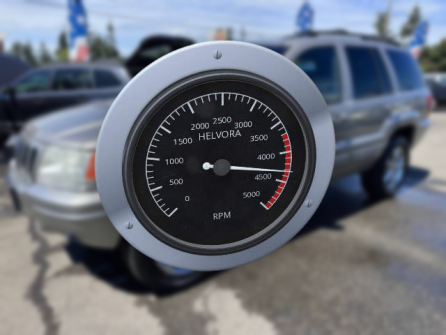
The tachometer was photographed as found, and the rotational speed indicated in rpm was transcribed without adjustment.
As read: 4300 rpm
